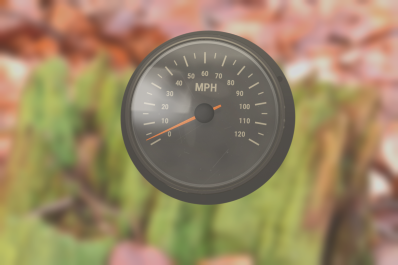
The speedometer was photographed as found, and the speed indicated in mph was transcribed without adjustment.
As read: 2.5 mph
